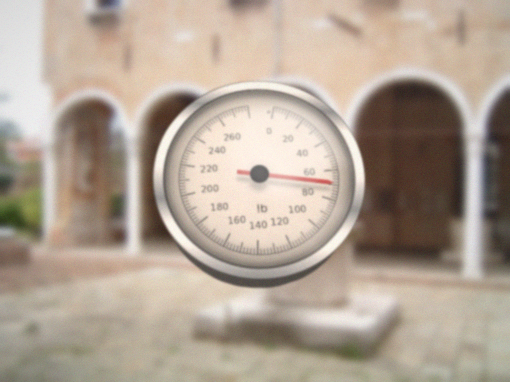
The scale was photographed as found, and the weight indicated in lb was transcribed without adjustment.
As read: 70 lb
